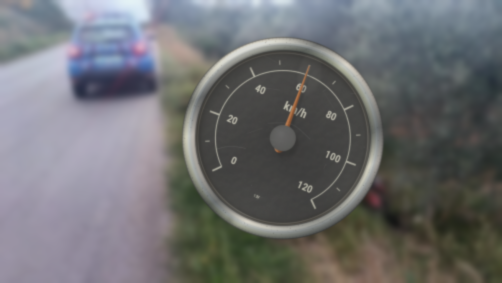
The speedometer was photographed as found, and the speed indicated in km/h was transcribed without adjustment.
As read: 60 km/h
